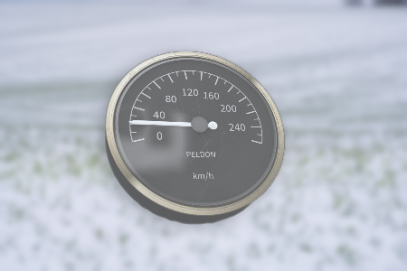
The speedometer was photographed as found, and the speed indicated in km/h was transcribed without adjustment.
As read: 20 km/h
